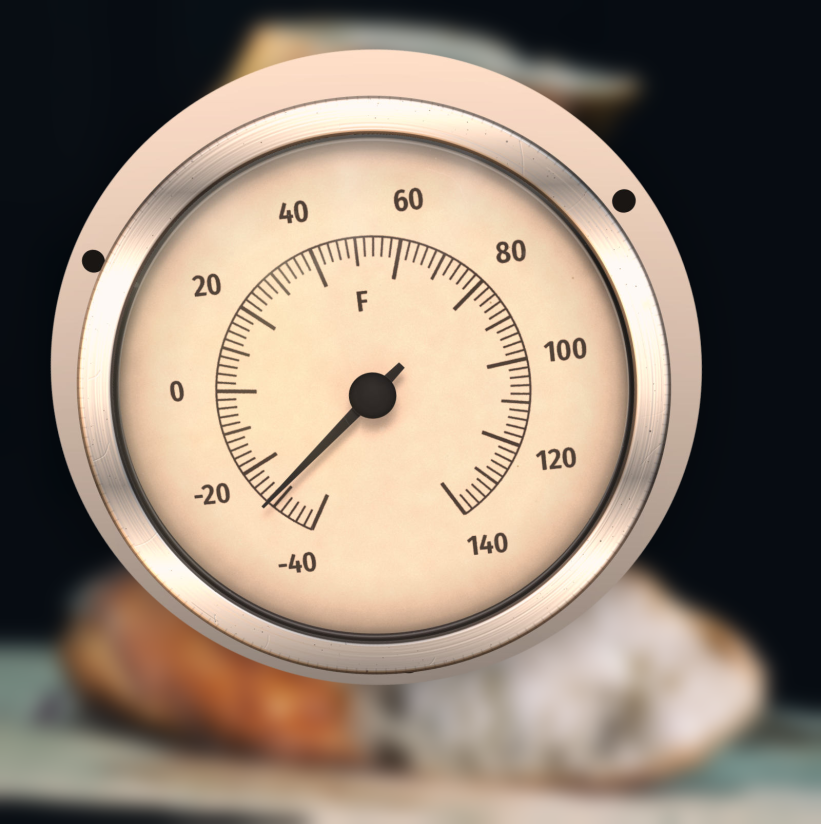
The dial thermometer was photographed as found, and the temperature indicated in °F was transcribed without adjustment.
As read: -28 °F
